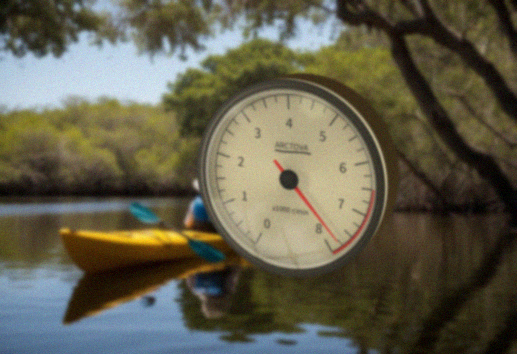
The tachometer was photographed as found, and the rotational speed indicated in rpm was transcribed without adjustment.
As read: 7750 rpm
